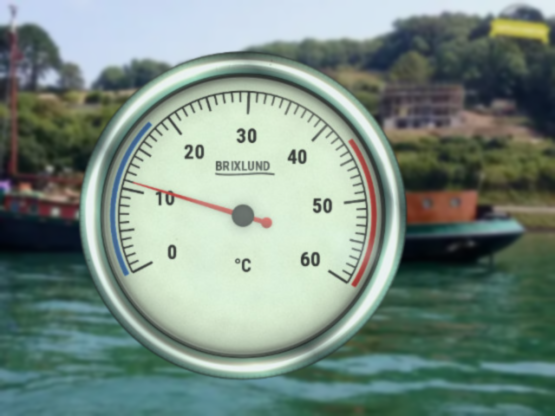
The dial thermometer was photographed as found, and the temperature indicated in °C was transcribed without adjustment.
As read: 11 °C
